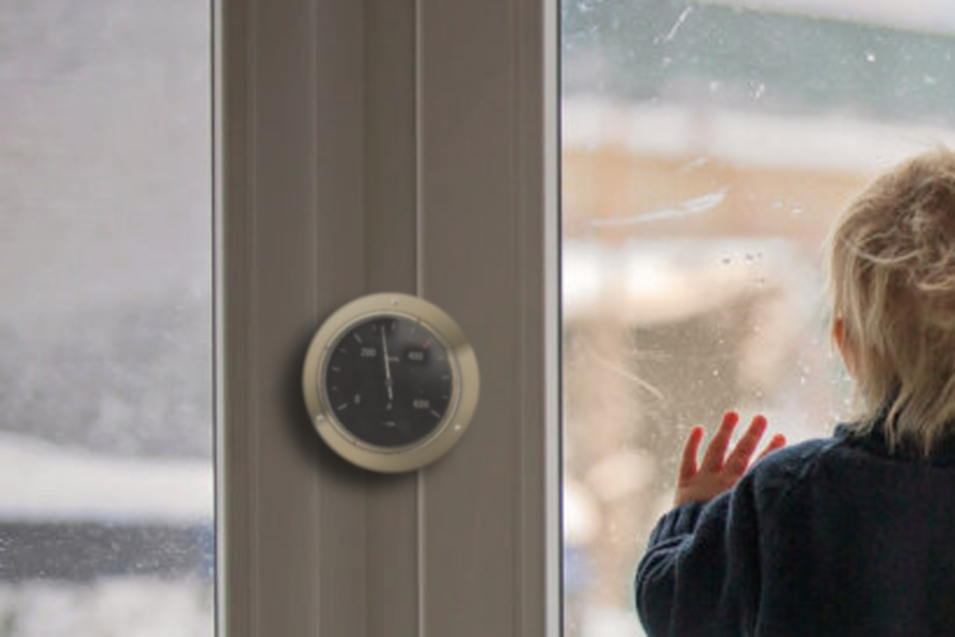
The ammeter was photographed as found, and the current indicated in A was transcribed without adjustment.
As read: 275 A
